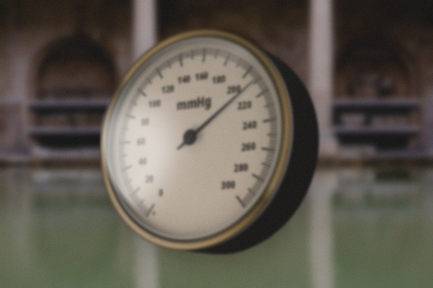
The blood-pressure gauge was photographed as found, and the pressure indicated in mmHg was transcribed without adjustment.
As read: 210 mmHg
